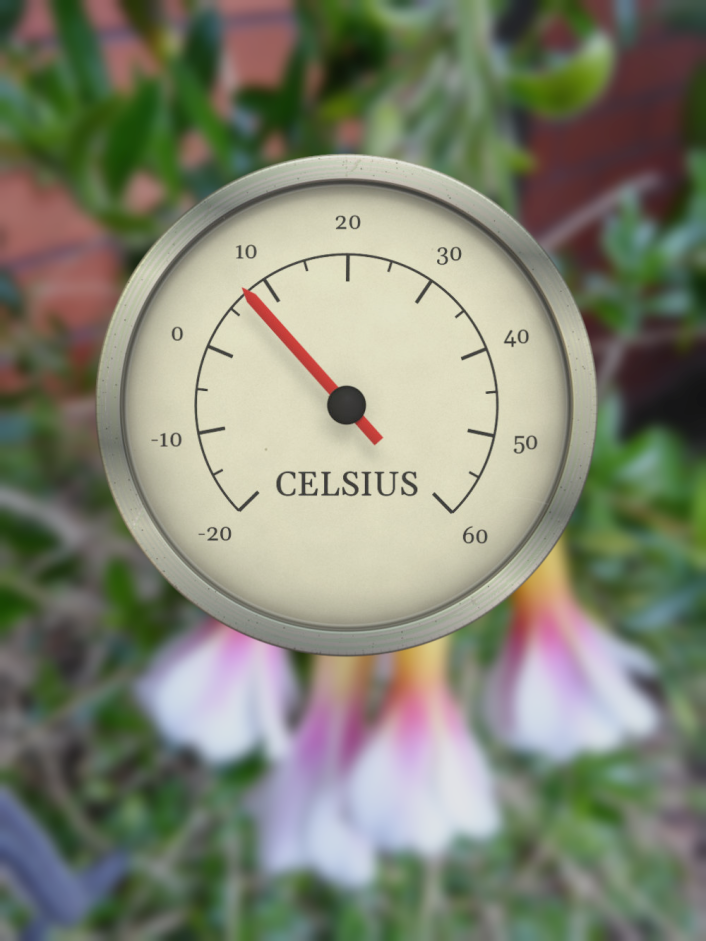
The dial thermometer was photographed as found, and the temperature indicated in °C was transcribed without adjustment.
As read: 7.5 °C
